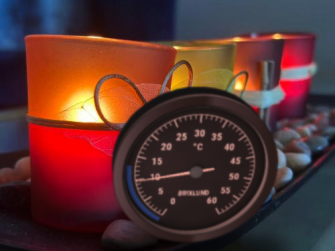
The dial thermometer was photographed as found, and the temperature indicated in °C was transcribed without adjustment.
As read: 10 °C
